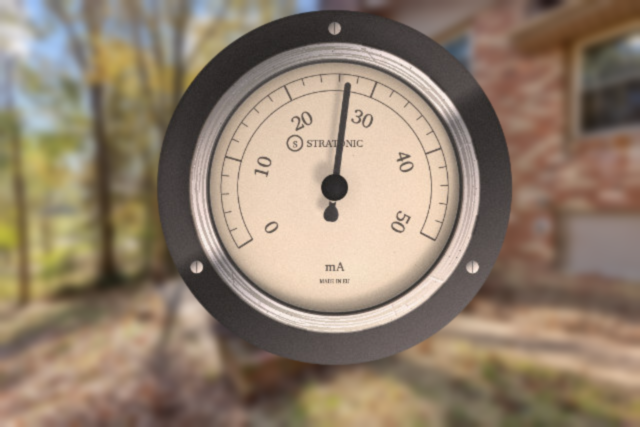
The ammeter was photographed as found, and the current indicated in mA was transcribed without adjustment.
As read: 27 mA
